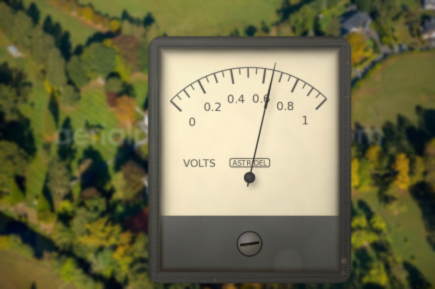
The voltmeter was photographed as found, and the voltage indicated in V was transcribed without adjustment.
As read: 0.65 V
